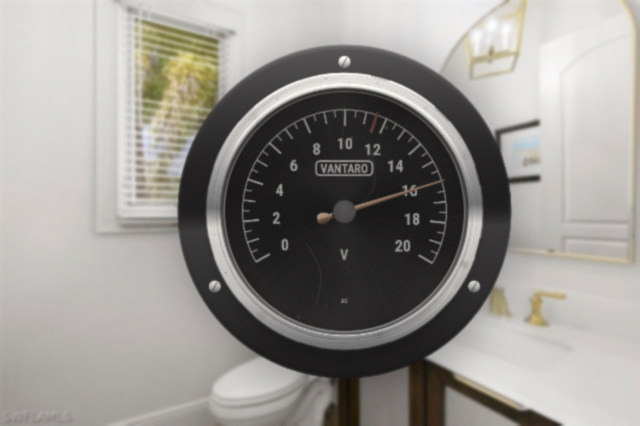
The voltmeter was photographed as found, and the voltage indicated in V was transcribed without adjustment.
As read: 16 V
